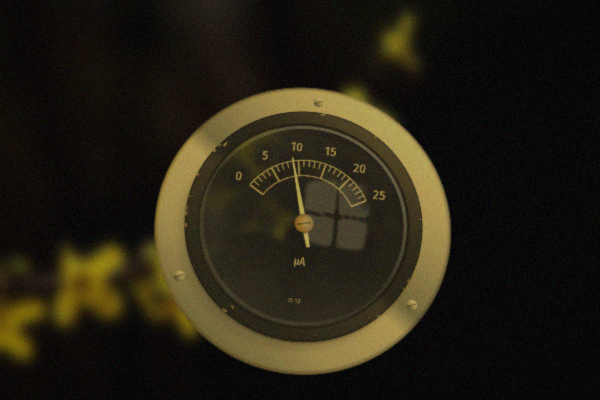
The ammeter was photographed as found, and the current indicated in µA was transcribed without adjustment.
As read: 9 µA
